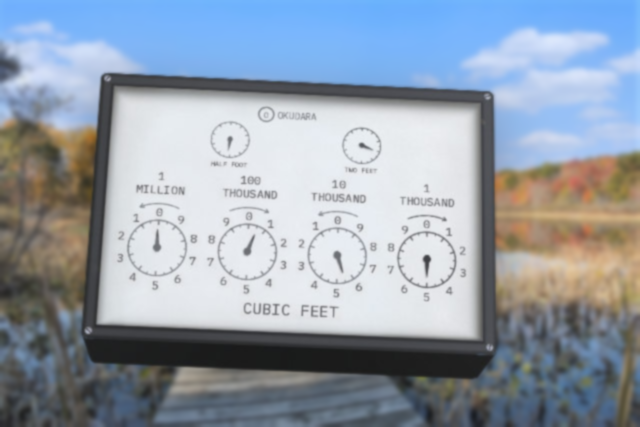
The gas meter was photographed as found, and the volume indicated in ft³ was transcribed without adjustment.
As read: 5500 ft³
